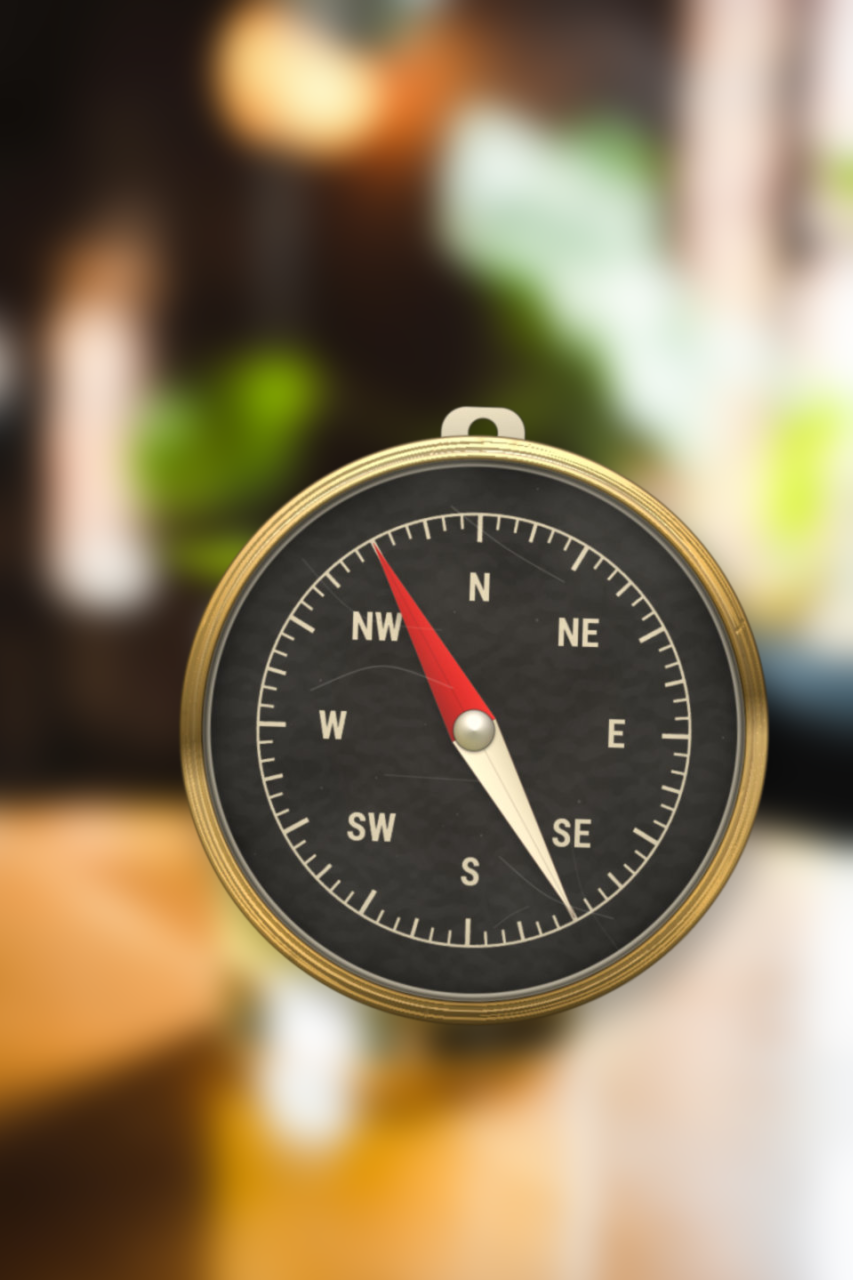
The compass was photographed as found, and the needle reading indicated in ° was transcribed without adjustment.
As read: 330 °
